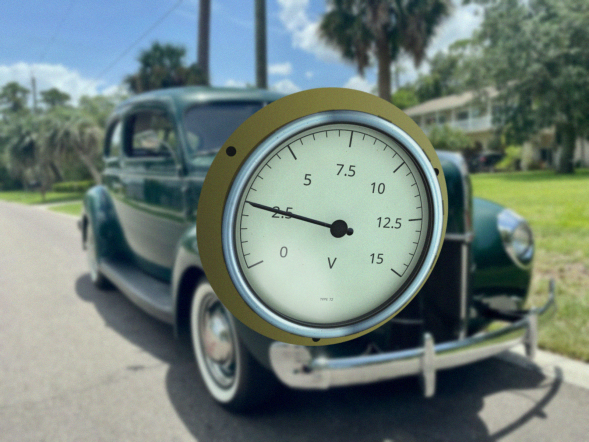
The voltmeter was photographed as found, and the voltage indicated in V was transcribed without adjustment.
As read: 2.5 V
